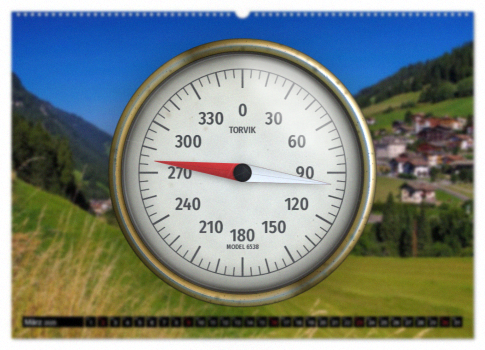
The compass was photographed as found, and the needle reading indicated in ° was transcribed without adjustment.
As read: 277.5 °
